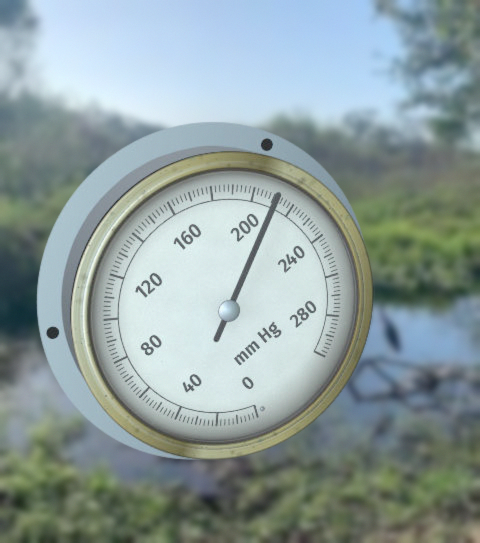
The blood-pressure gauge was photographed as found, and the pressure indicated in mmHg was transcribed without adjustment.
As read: 210 mmHg
